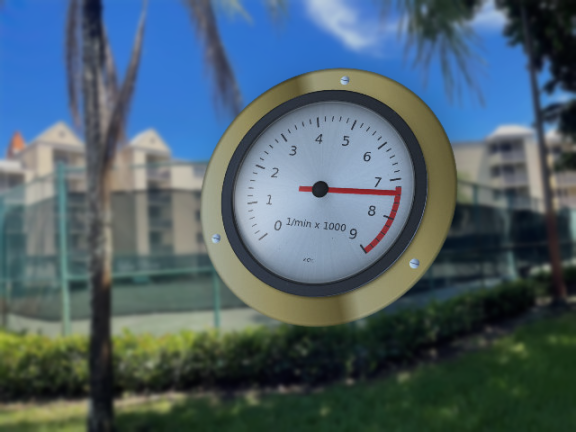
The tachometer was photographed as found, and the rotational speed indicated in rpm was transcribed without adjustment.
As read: 7400 rpm
